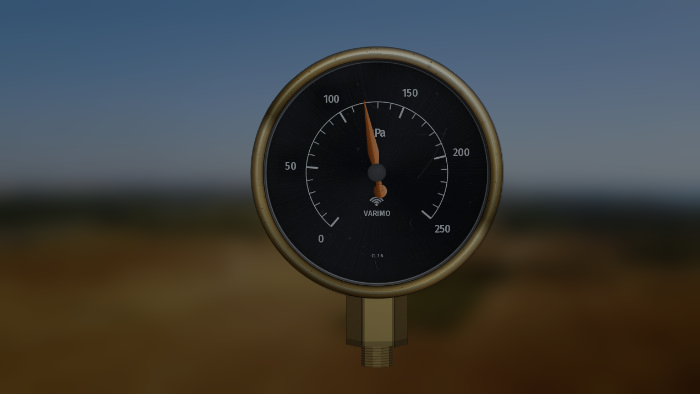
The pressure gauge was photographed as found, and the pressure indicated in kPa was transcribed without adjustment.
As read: 120 kPa
